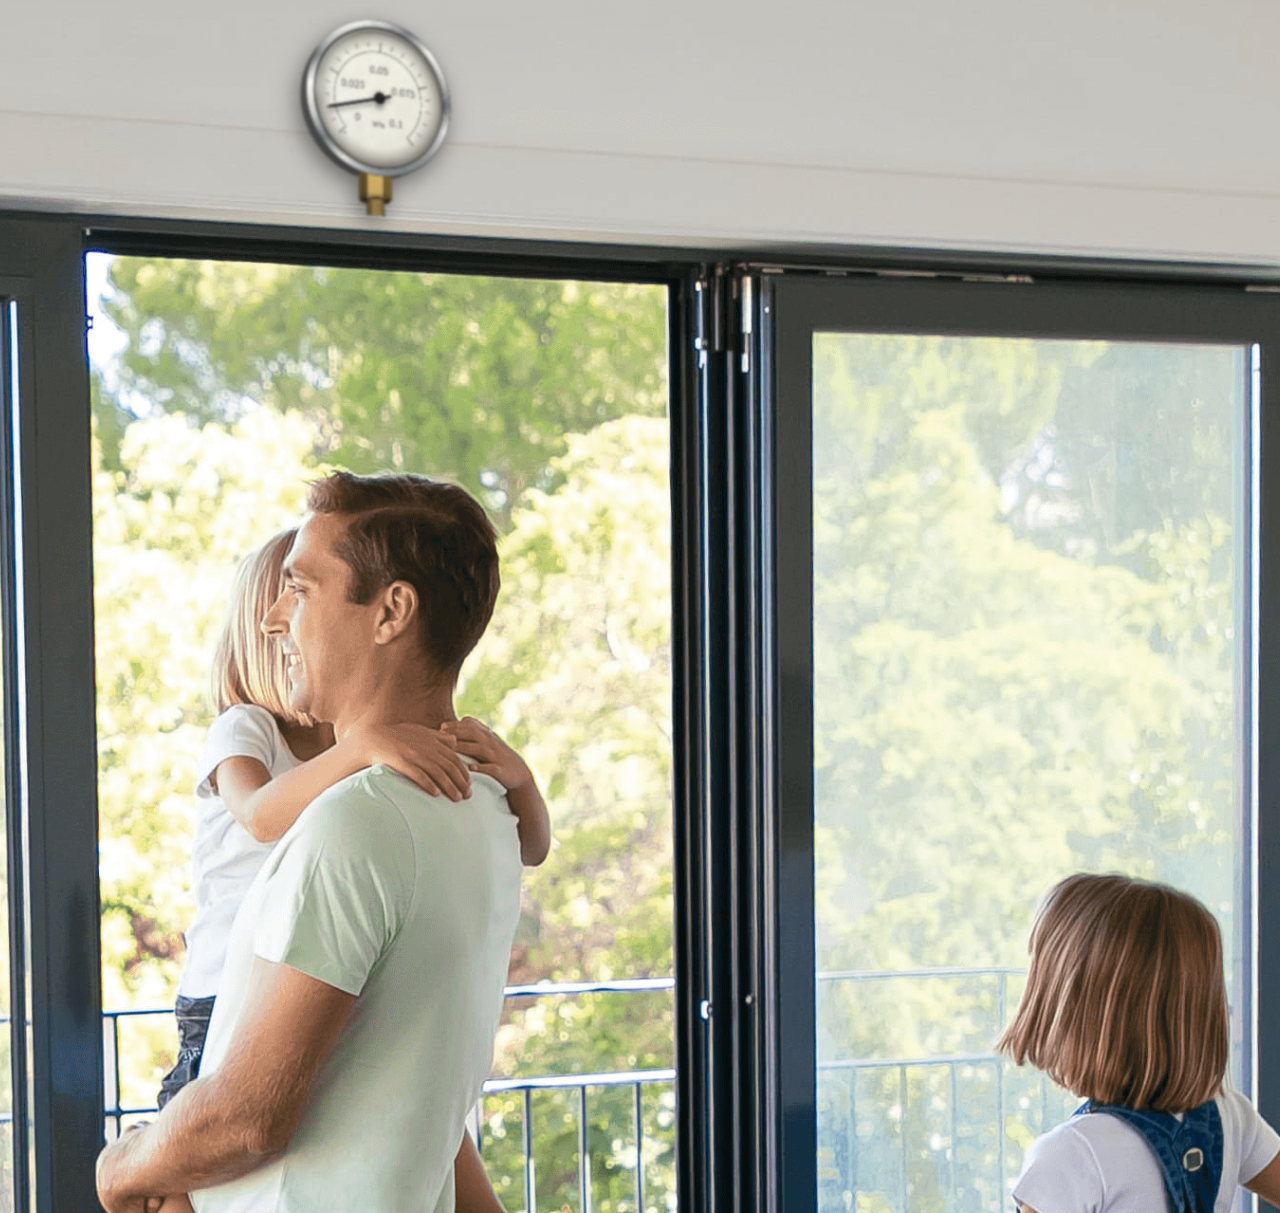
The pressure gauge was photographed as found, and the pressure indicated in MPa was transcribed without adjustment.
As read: 0.01 MPa
